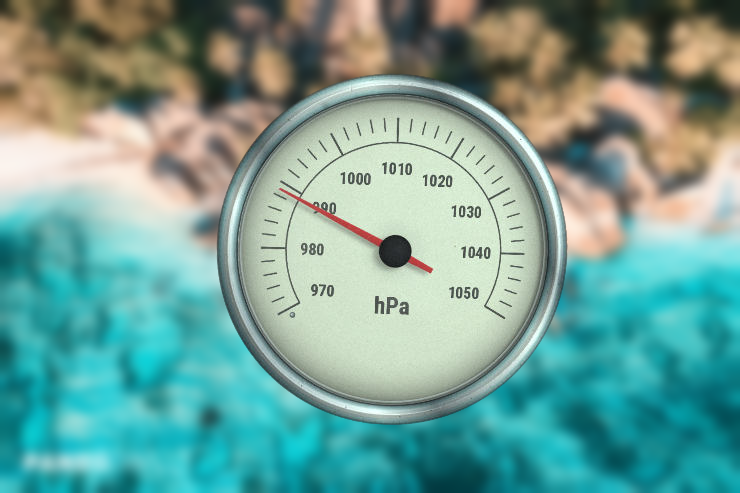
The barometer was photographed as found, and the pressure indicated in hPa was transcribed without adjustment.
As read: 989 hPa
